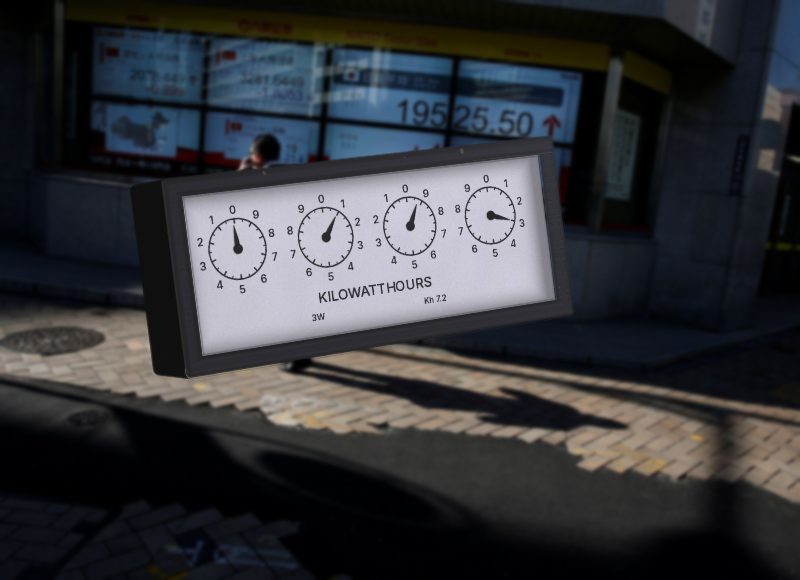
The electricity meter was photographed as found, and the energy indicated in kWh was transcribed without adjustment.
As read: 93 kWh
